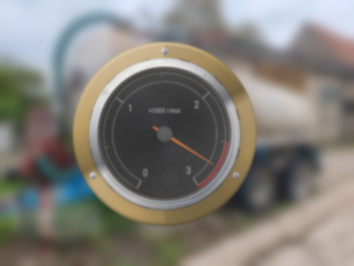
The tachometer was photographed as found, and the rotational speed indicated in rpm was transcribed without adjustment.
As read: 2750 rpm
